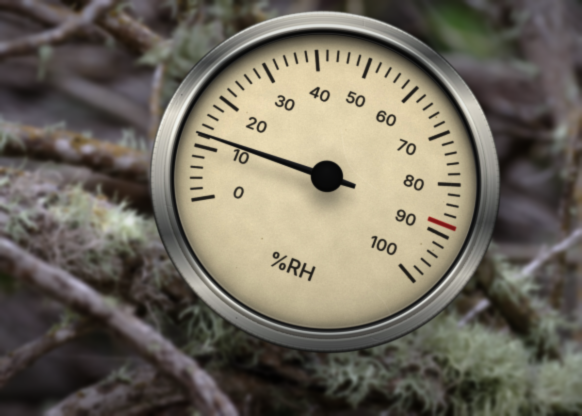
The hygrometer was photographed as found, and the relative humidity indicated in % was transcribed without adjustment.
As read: 12 %
